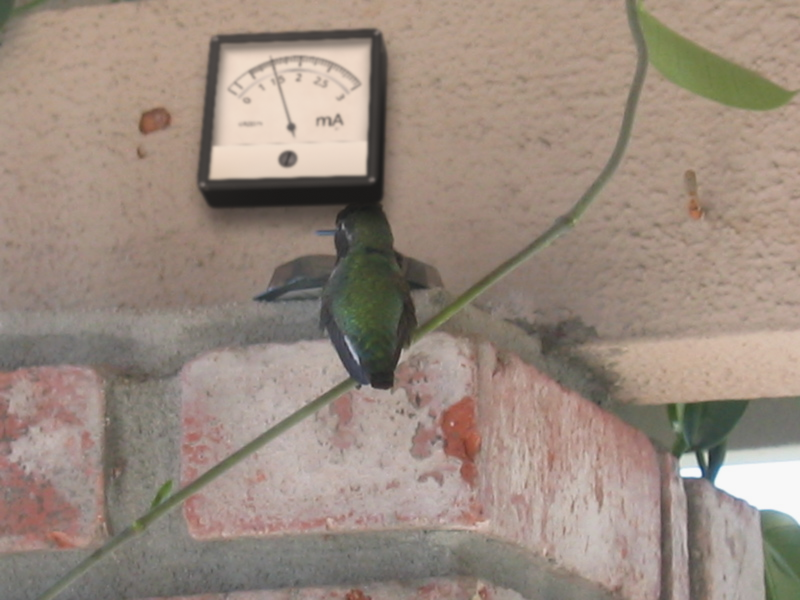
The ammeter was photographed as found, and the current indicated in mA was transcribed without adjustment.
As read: 1.5 mA
